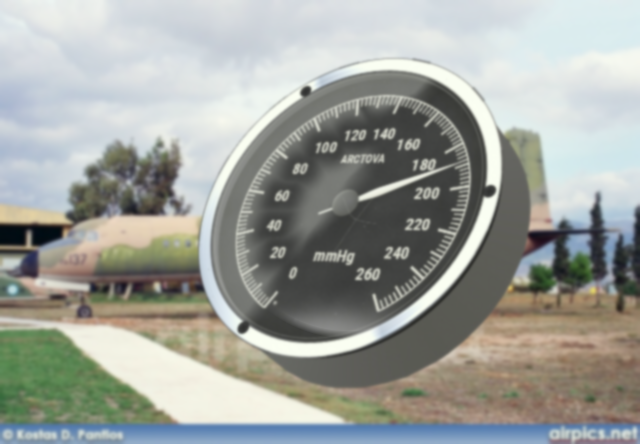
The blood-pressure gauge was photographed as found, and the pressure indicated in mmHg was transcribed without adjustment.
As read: 190 mmHg
